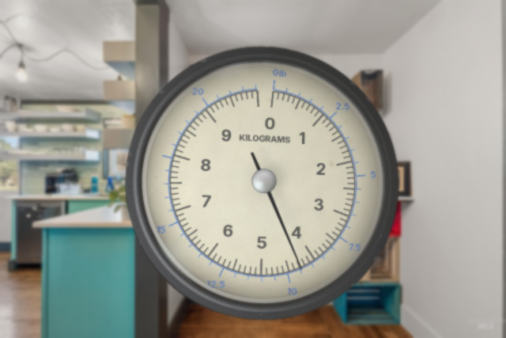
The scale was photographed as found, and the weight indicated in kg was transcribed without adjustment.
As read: 4.3 kg
